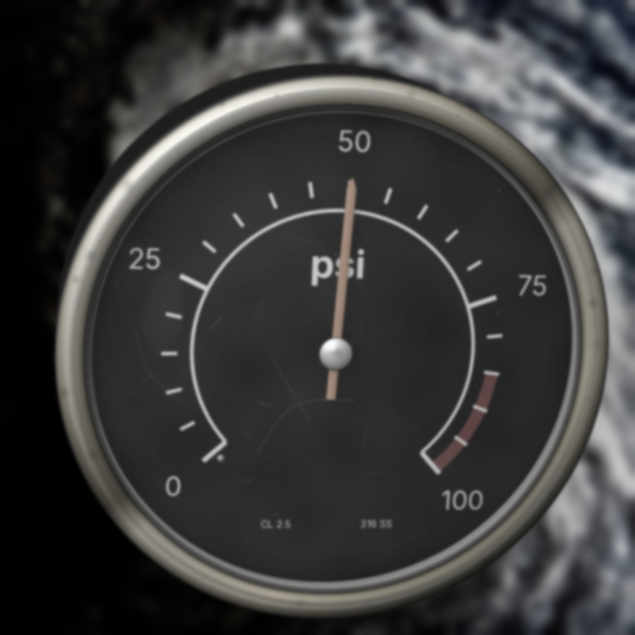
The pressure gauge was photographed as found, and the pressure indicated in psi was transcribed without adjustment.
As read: 50 psi
